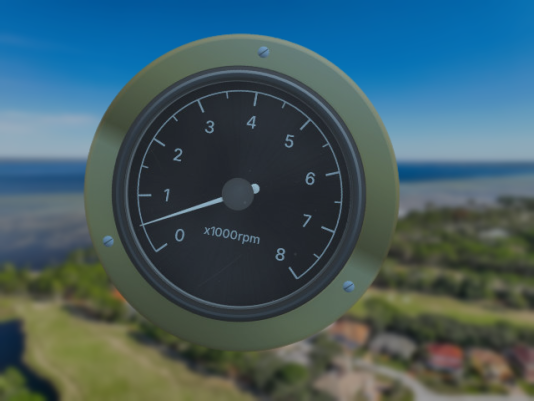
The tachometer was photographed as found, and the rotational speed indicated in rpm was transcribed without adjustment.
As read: 500 rpm
